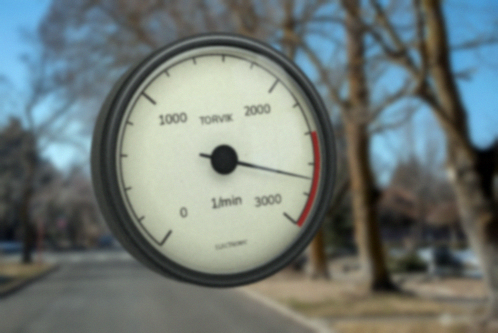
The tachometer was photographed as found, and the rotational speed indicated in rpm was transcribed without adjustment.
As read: 2700 rpm
